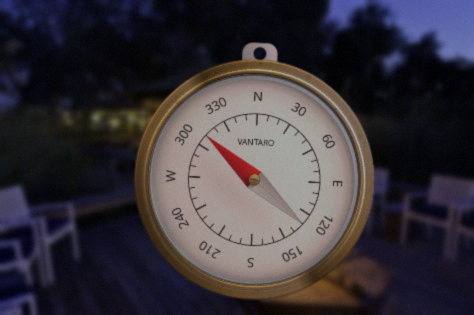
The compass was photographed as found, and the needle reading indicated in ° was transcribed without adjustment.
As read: 310 °
